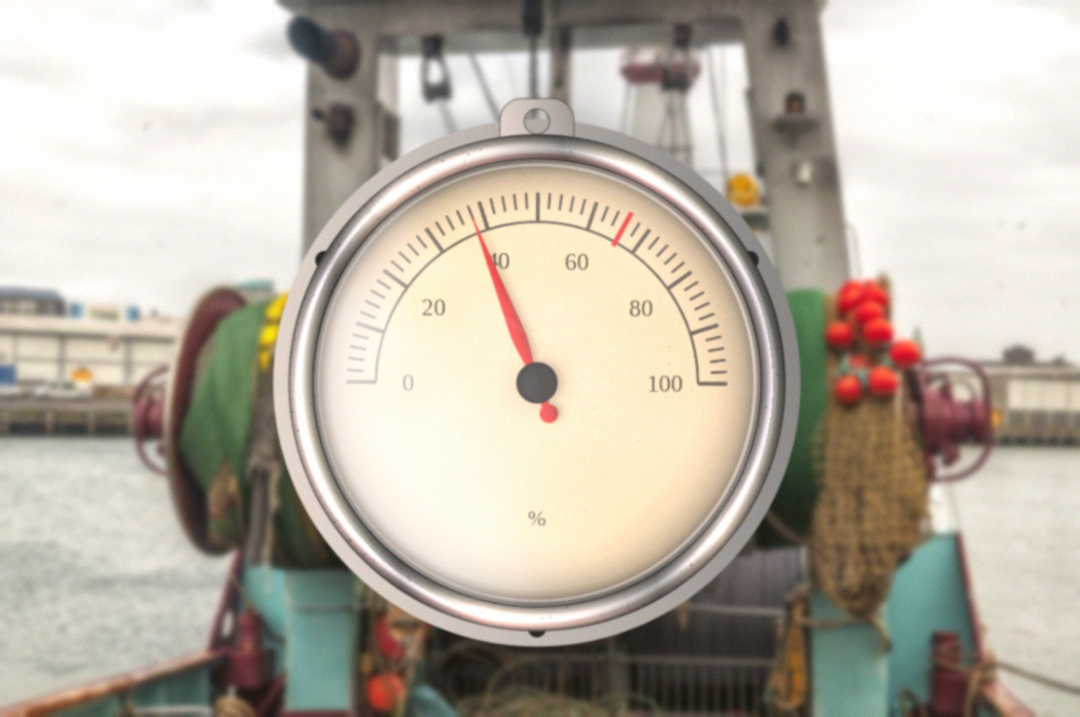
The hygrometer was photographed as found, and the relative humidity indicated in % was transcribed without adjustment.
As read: 38 %
